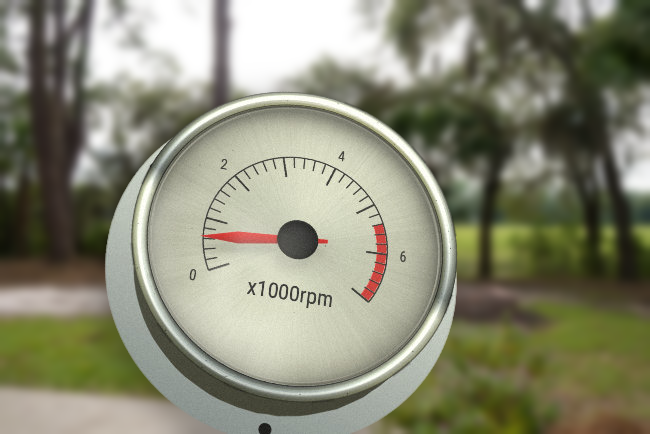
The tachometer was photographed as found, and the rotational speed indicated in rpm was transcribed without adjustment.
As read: 600 rpm
